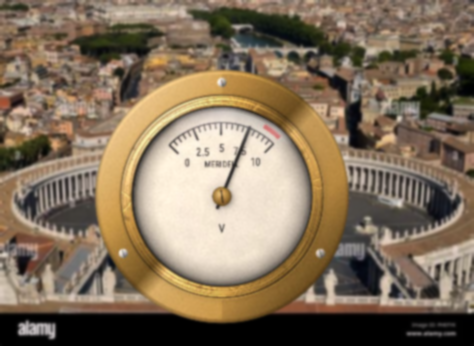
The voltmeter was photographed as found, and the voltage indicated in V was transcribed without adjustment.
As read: 7.5 V
